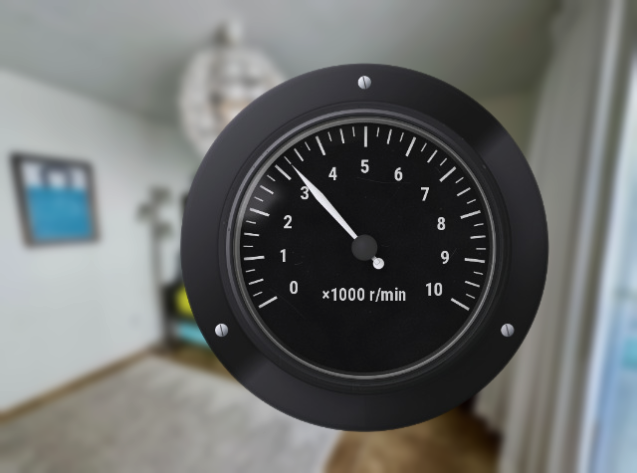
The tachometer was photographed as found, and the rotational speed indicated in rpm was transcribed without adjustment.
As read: 3250 rpm
